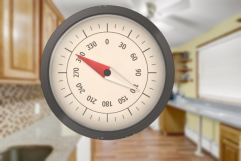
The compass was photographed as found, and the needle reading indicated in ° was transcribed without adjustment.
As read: 300 °
